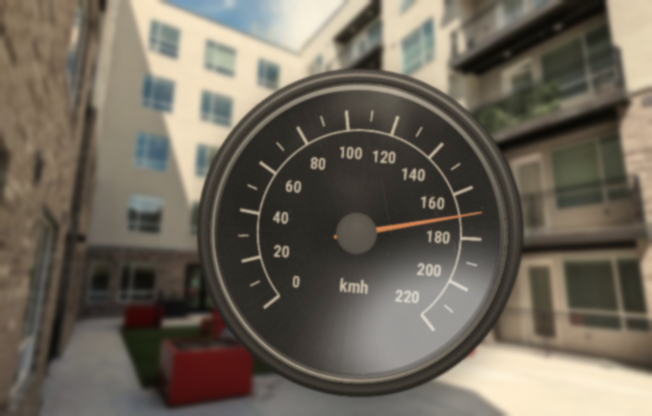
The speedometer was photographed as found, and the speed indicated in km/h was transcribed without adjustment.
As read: 170 km/h
